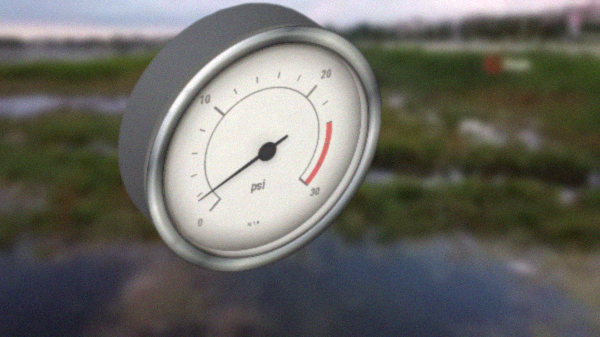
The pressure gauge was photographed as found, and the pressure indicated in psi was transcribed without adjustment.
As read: 2 psi
